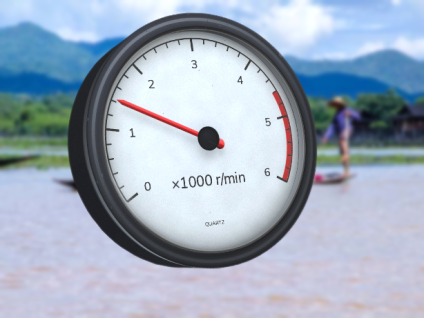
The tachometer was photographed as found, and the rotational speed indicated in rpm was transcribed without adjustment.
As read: 1400 rpm
